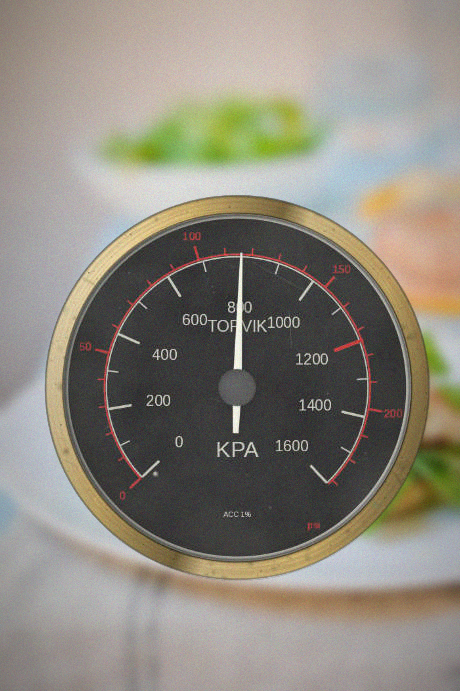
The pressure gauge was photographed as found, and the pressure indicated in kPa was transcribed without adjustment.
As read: 800 kPa
